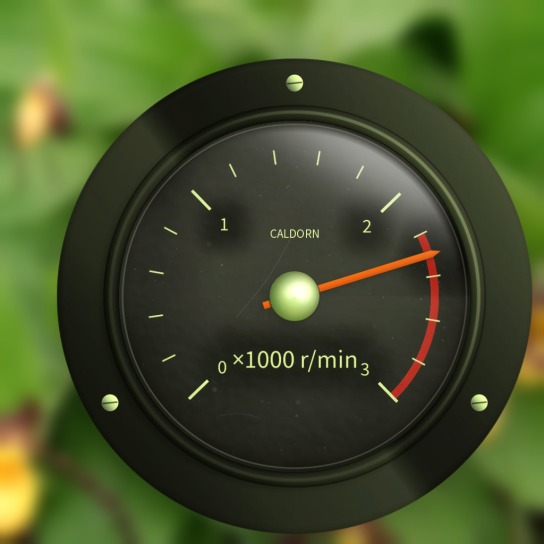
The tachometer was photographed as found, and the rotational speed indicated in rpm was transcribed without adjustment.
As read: 2300 rpm
